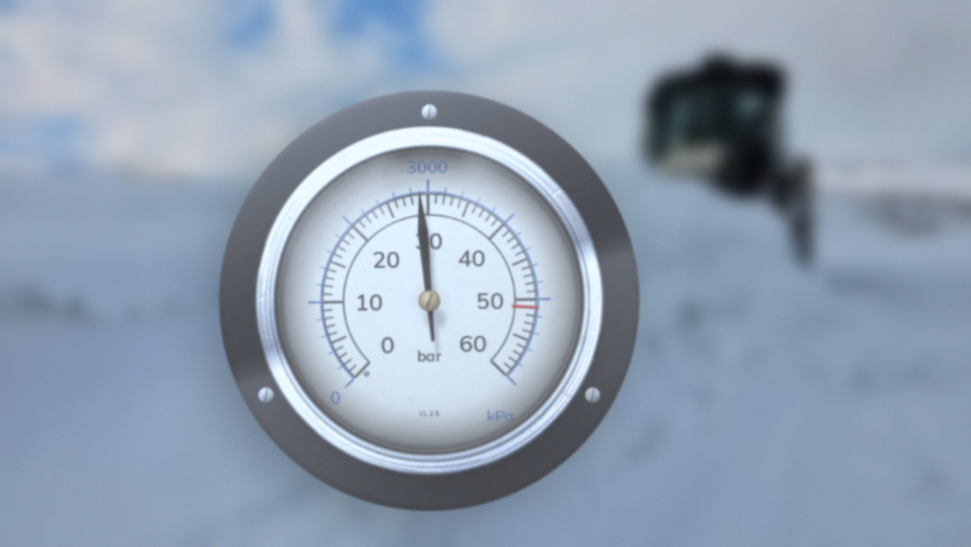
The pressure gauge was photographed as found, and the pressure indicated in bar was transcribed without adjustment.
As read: 29 bar
